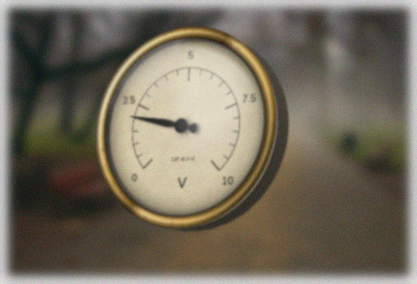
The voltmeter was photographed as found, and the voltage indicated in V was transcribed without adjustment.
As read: 2 V
